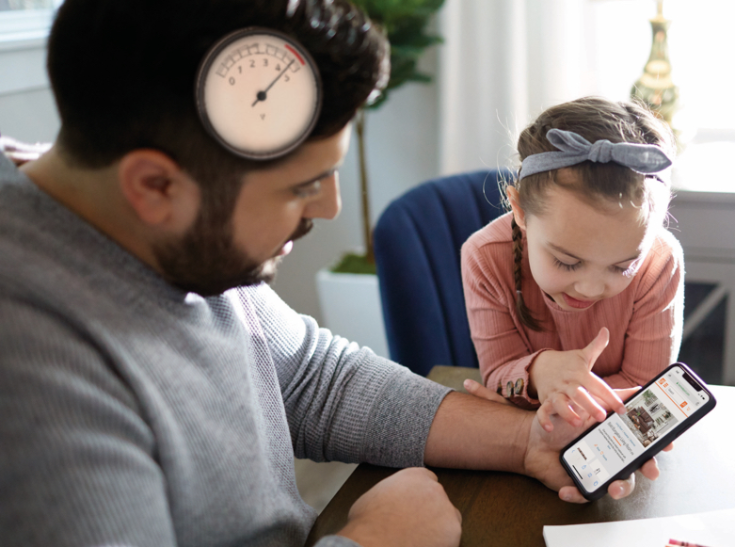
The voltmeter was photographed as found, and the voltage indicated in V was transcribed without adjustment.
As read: 4.5 V
